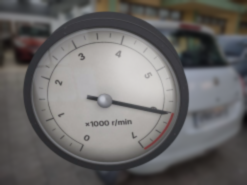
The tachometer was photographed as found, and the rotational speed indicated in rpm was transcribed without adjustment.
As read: 6000 rpm
